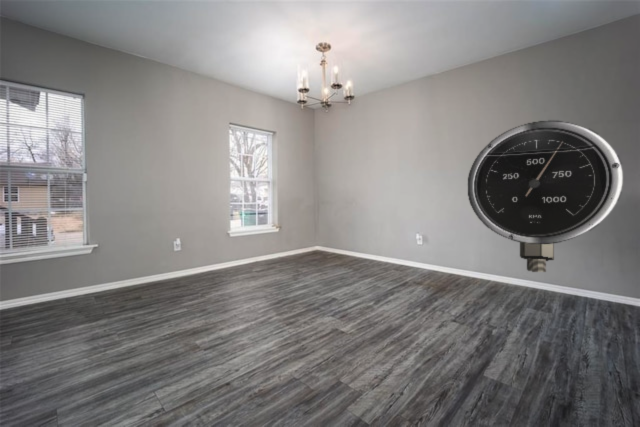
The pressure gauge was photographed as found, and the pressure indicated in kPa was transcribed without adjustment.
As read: 600 kPa
